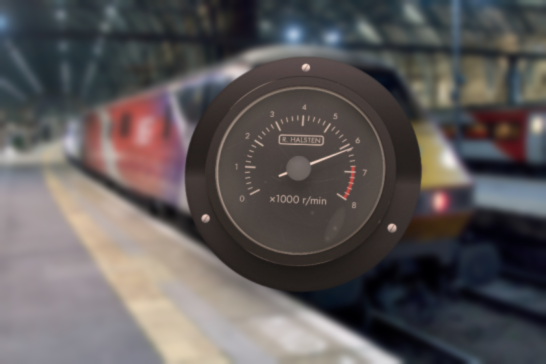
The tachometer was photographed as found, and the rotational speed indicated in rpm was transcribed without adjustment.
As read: 6200 rpm
